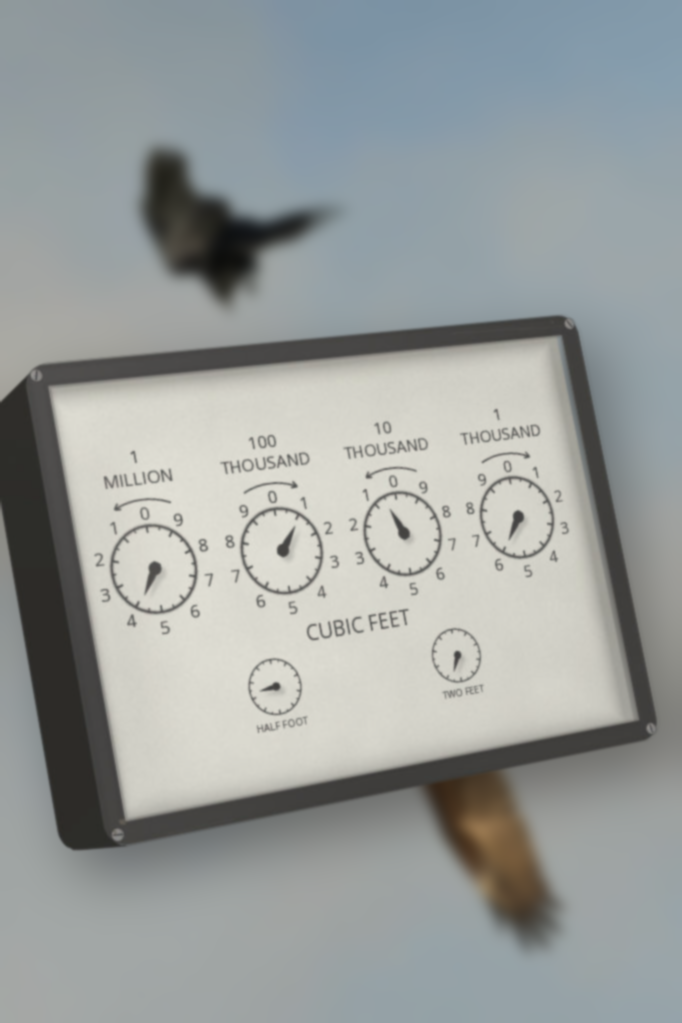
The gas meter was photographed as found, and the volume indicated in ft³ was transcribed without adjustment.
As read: 410600 ft³
